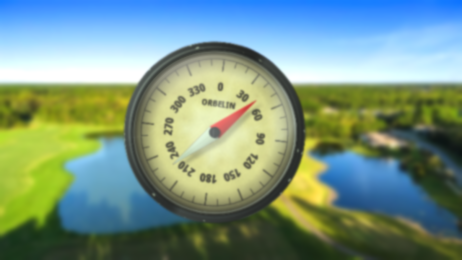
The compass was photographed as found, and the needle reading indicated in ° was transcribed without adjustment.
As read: 45 °
